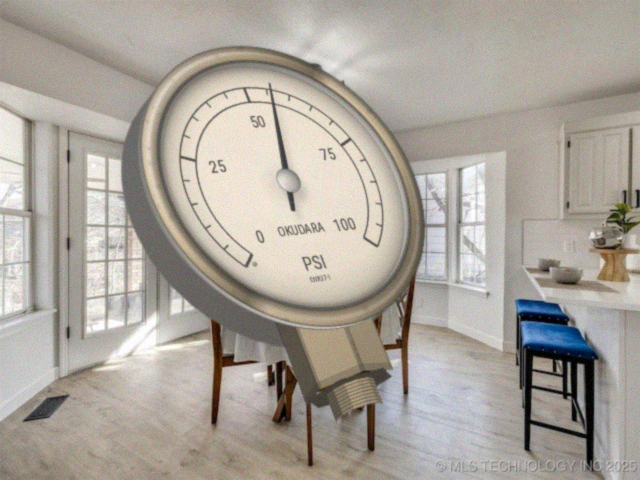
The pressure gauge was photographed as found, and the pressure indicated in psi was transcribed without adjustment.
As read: 55 psi
